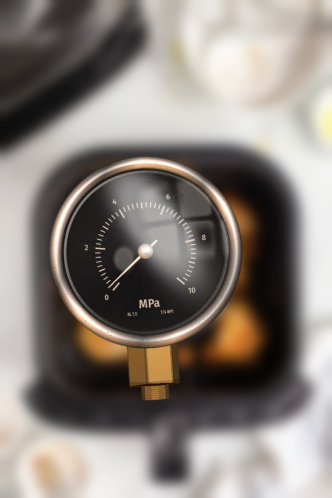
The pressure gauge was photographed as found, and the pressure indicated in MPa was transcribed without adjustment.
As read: 0.2 MPa
